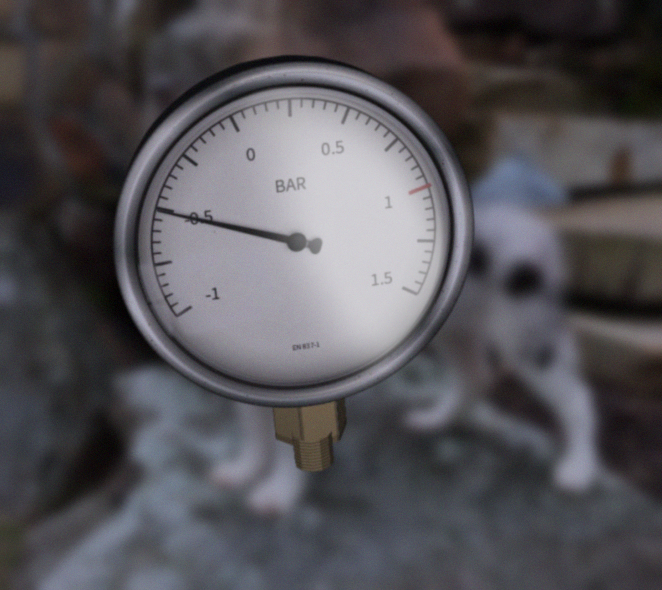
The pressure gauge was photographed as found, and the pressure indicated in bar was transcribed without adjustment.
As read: -0.5 bar
